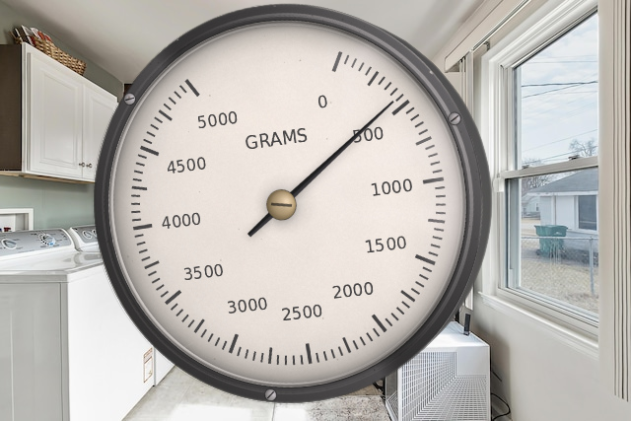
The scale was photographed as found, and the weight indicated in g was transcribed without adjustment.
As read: 450 g
